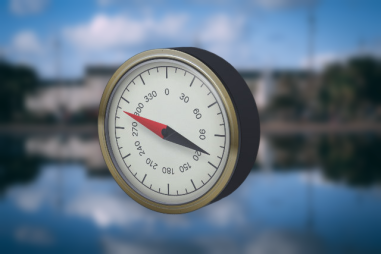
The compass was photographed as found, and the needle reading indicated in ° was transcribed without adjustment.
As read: 290 °
